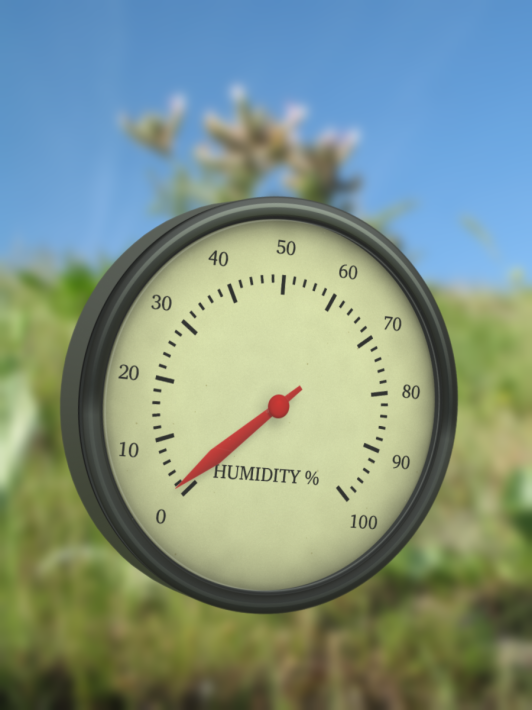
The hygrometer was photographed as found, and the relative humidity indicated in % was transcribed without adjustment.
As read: 2 %
